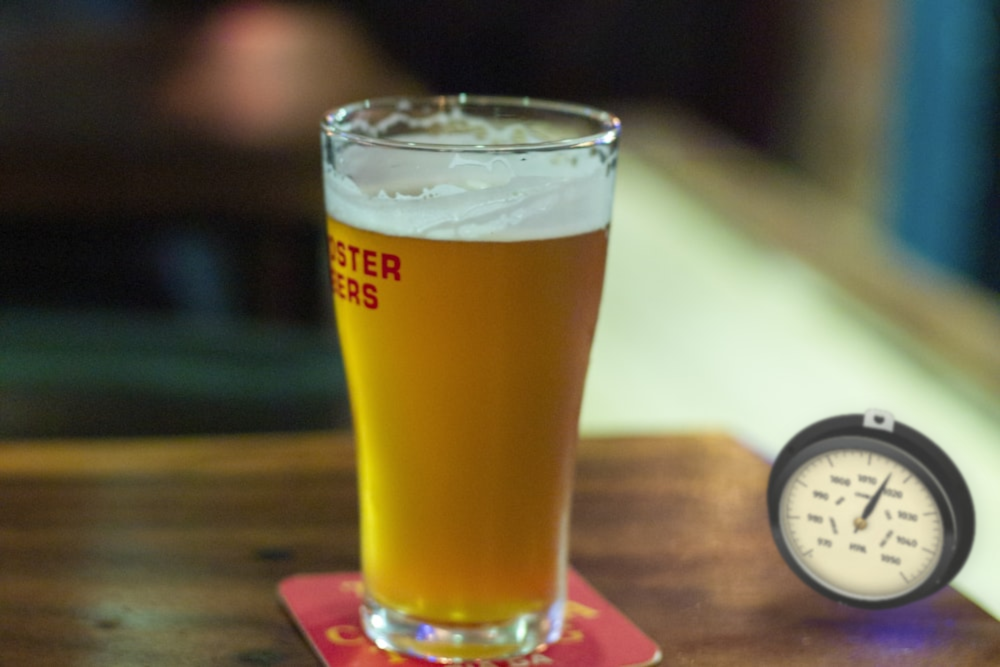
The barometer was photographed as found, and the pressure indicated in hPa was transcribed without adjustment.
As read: 1016 hPa
